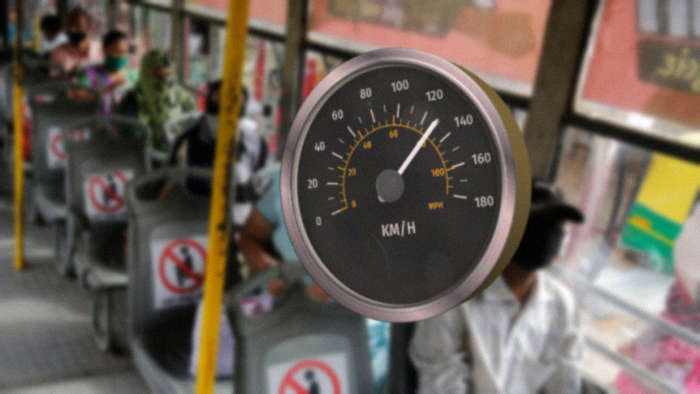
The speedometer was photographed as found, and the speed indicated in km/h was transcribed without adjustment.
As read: 130 km/h
